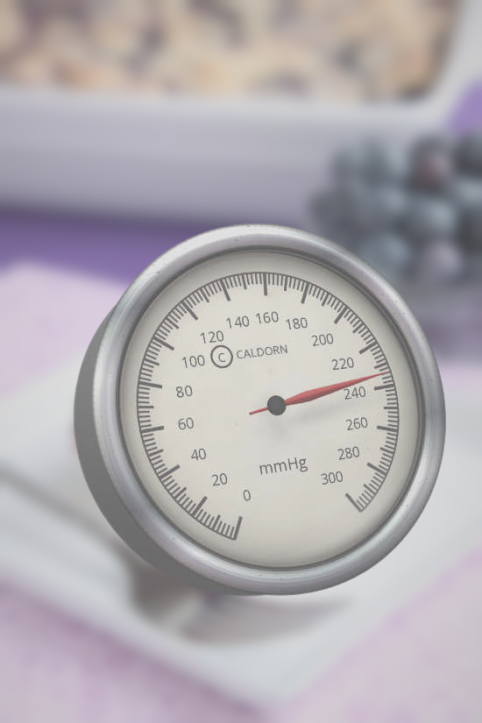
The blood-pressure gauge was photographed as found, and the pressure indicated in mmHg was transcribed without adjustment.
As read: 234 mmHg
